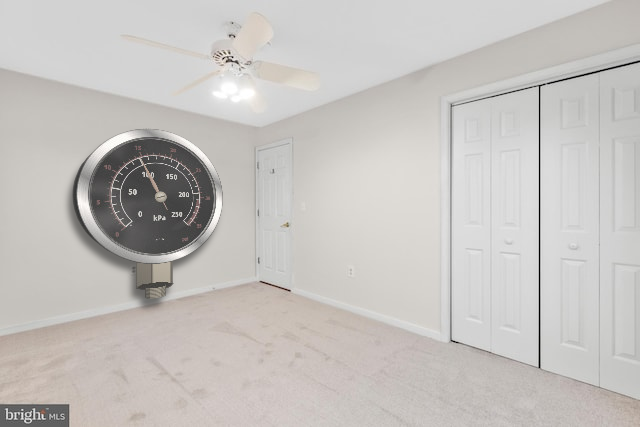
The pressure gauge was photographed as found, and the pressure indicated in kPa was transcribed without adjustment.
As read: 100 kPa
